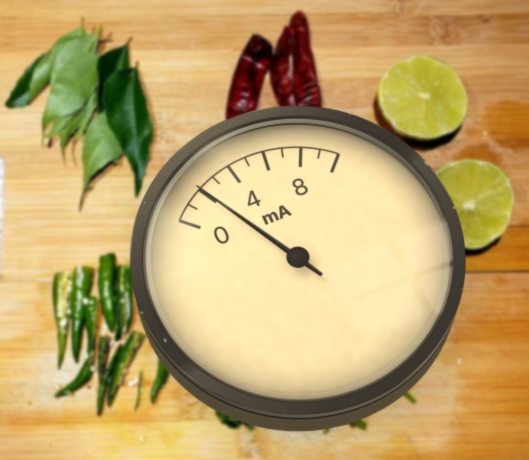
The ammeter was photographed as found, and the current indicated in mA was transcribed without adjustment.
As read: 2 mA
